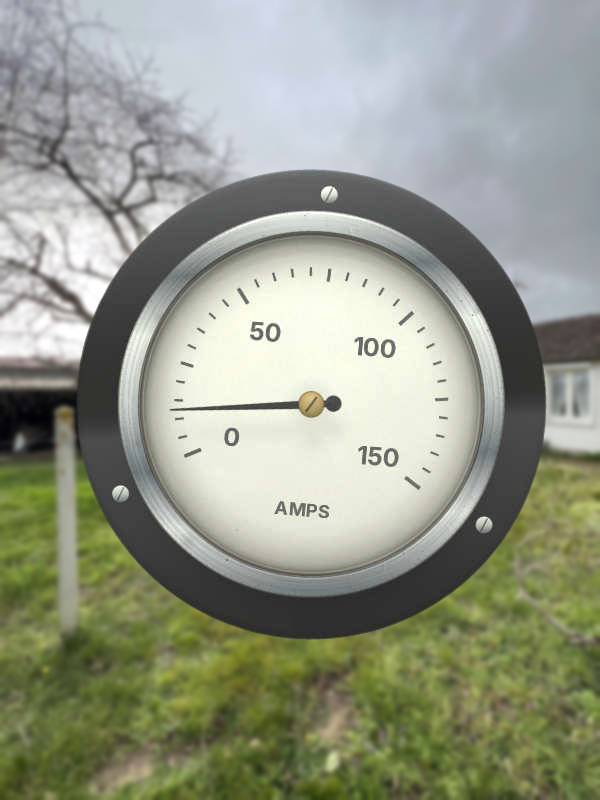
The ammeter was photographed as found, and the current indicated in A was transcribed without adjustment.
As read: 12.5 A
